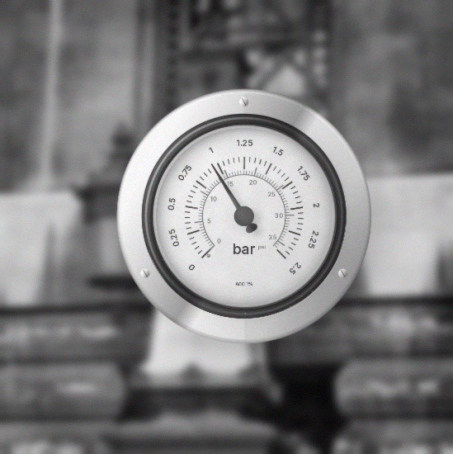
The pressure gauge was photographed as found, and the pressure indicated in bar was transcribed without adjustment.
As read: 0.95 bar
